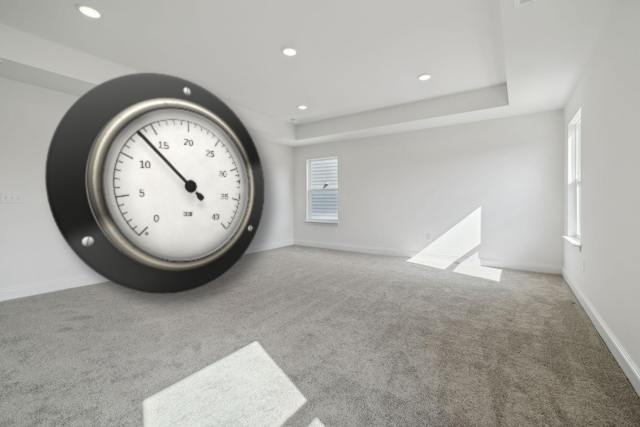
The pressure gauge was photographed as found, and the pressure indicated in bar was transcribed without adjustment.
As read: 13 bar
